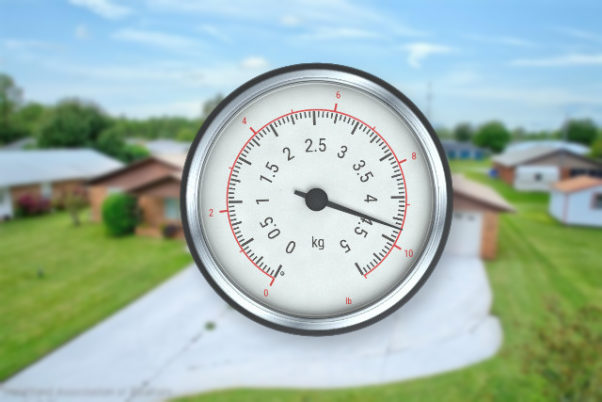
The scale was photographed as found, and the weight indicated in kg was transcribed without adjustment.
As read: 4.35 kg
